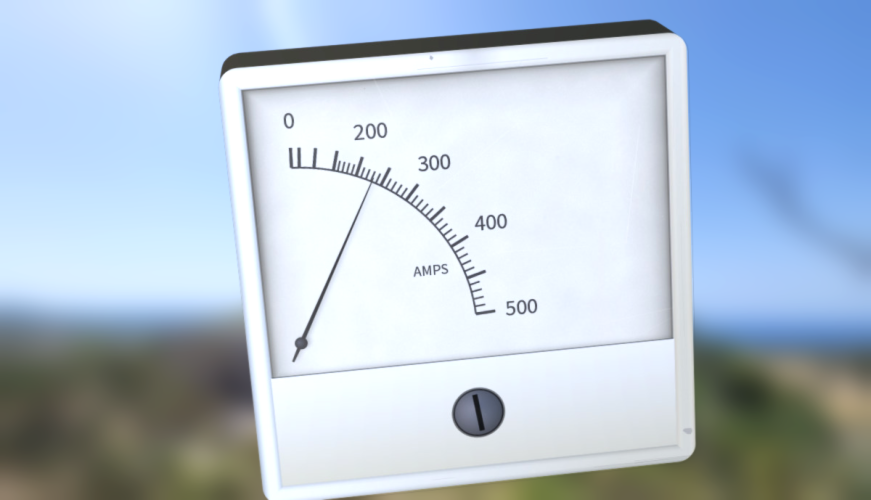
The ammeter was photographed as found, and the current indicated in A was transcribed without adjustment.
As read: 230 A
